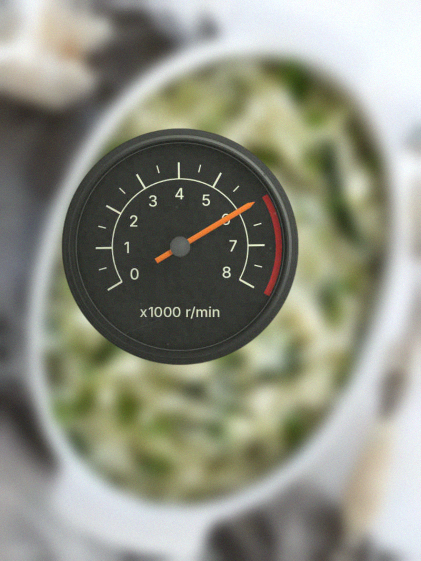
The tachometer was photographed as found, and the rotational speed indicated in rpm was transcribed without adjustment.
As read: 6000 rpm
